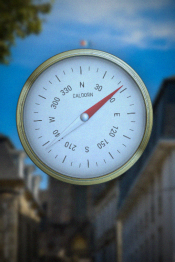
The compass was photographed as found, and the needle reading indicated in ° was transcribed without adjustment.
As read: 55 °
